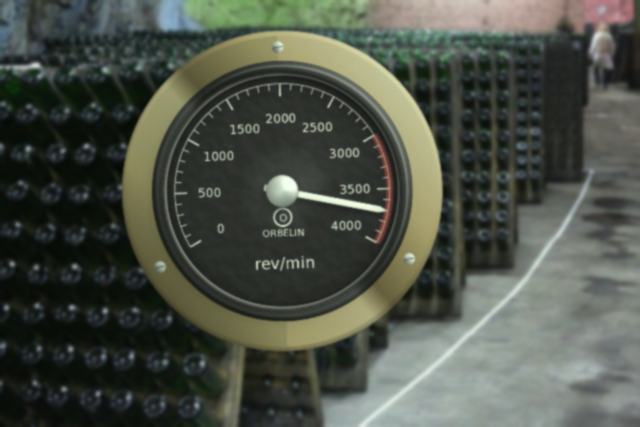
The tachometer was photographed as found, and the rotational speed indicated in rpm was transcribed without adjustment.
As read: 3700 rpm
